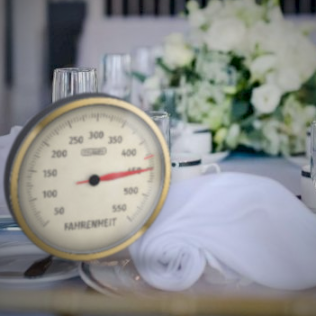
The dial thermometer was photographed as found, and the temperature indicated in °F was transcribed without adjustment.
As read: 450 °F
